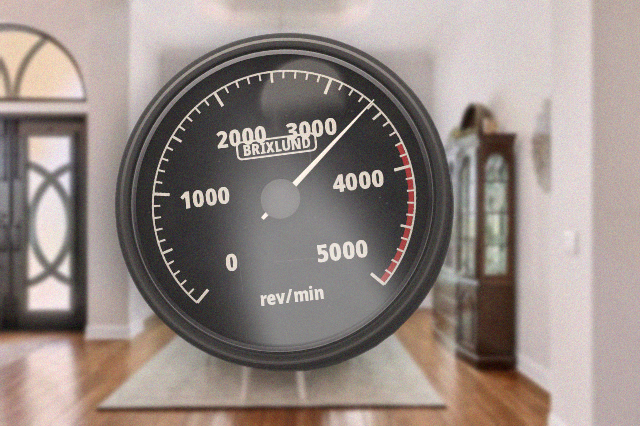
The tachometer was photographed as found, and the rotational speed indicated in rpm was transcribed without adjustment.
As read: 3400 rpm
